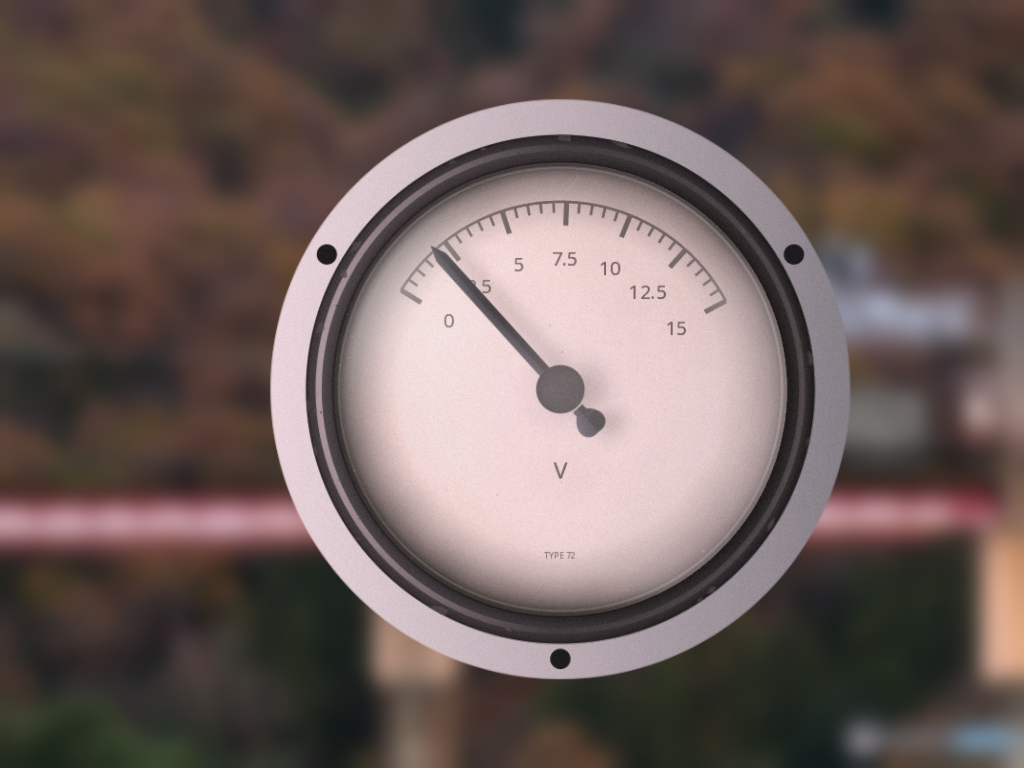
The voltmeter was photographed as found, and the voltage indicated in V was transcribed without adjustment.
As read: 2 V
